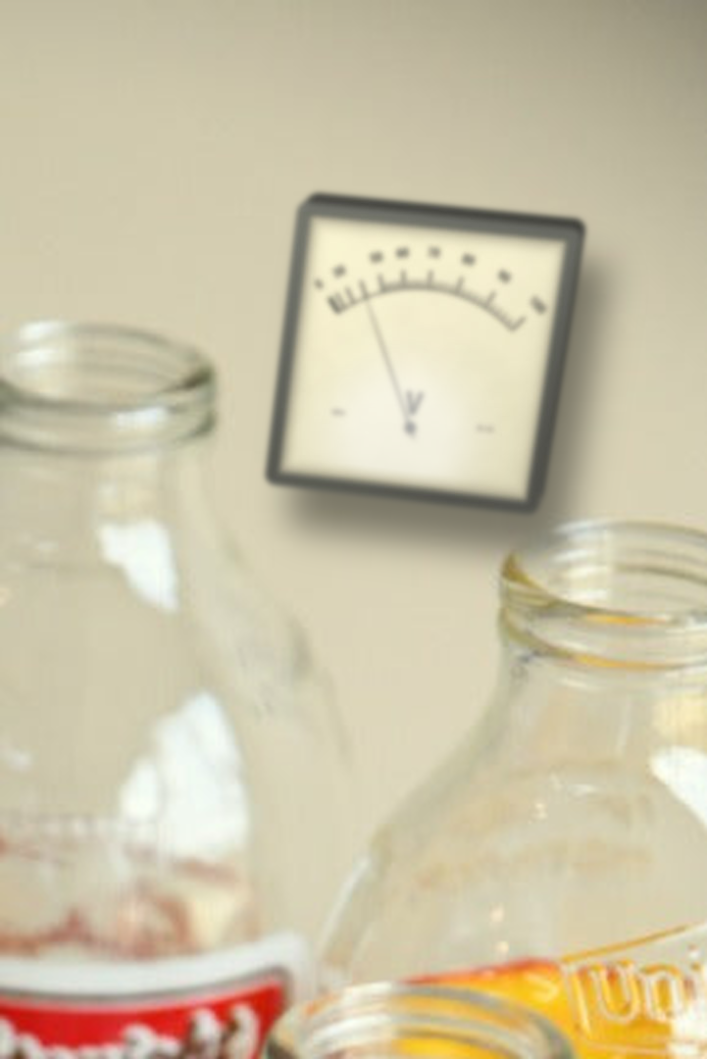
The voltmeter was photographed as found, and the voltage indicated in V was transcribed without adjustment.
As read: 40 V
